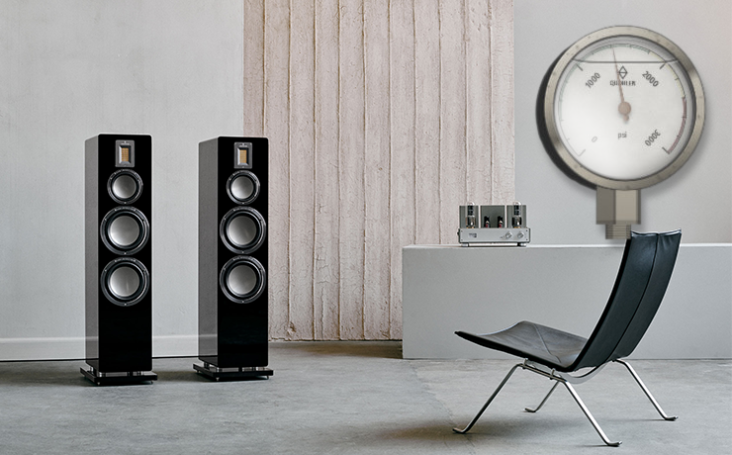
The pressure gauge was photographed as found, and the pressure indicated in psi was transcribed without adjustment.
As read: 1400 psi
